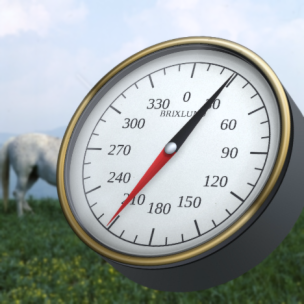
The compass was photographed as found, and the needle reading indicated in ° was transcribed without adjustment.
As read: 210 °
